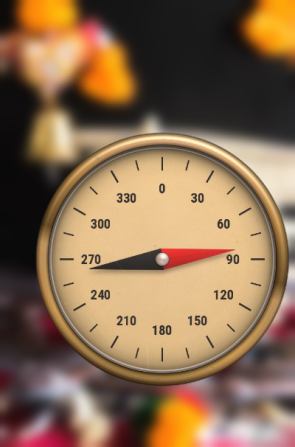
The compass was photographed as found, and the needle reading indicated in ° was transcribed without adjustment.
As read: 82.5 °
